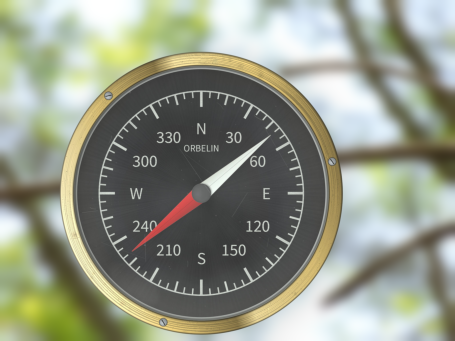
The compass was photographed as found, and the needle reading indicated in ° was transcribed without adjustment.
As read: 230 °
